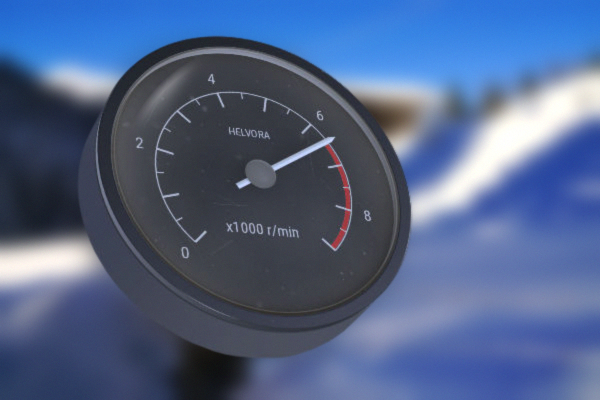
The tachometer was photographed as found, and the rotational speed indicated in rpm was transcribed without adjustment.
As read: 6500 rpm
